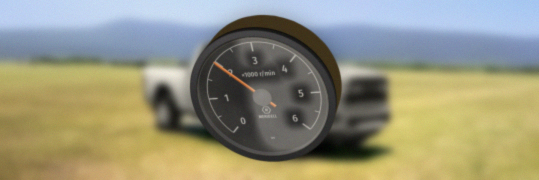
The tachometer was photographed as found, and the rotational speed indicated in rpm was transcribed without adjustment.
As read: 2000 rpm
